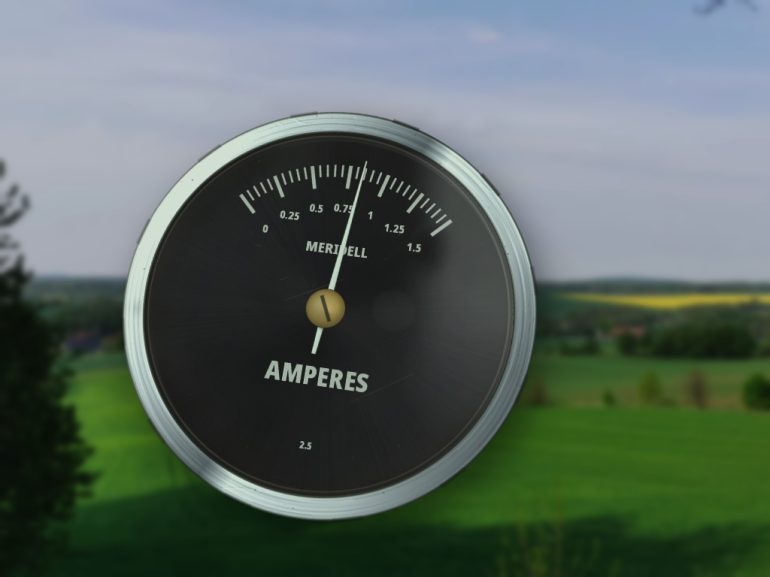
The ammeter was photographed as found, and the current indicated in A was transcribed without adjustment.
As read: 0.85 A
